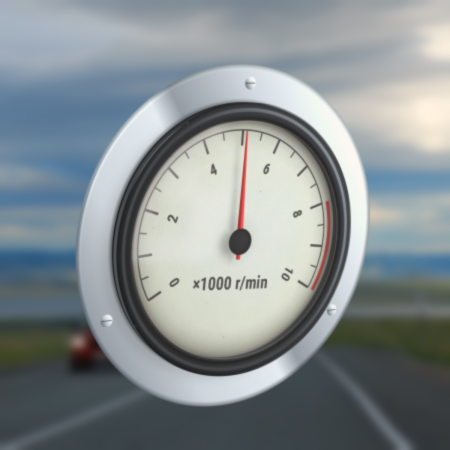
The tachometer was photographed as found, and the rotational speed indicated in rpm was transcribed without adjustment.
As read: 5000 rpm
